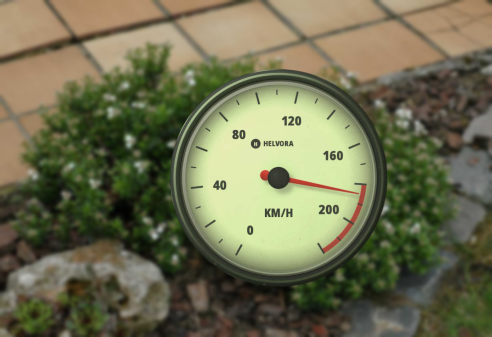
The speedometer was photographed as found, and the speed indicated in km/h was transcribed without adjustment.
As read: 185 km/h
